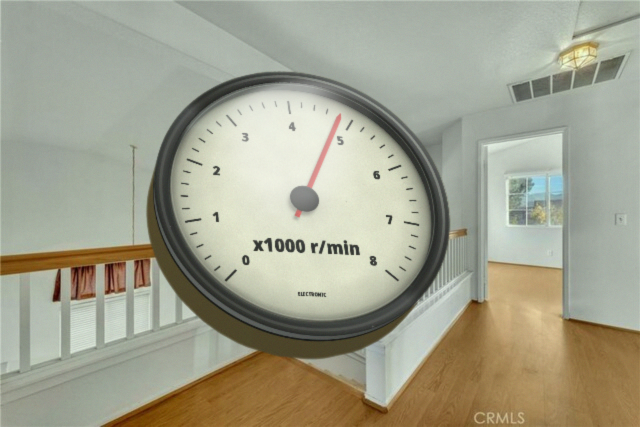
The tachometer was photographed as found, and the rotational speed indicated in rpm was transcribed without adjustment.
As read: 4800 rpm
